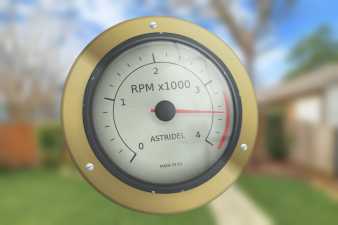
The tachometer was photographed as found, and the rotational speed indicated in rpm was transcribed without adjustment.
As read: 3500 rpm
